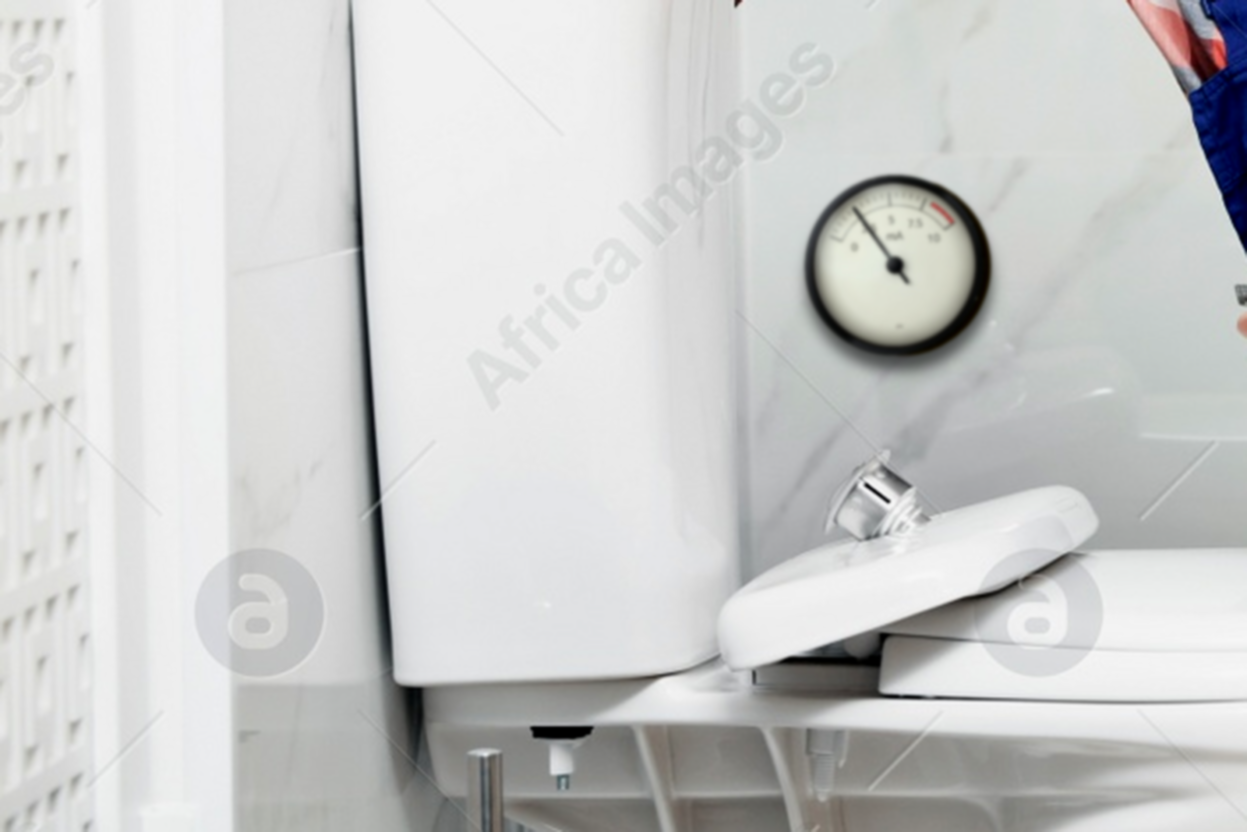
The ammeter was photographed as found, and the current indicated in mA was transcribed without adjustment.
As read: 2.5 mA
